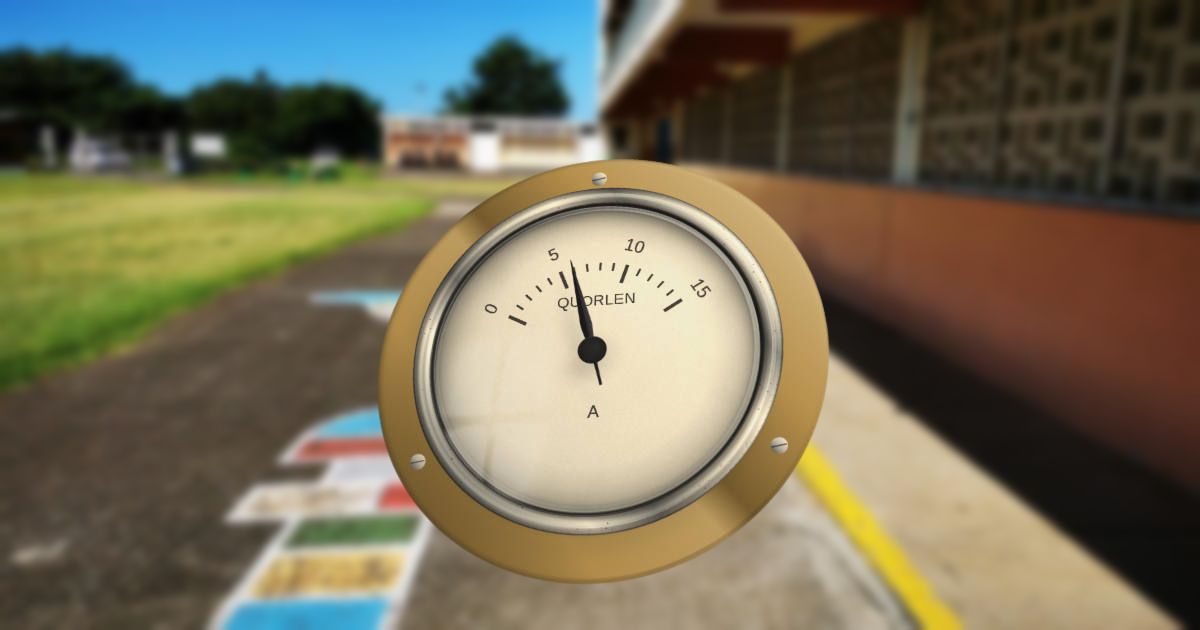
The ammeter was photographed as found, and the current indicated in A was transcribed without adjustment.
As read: 6 A
